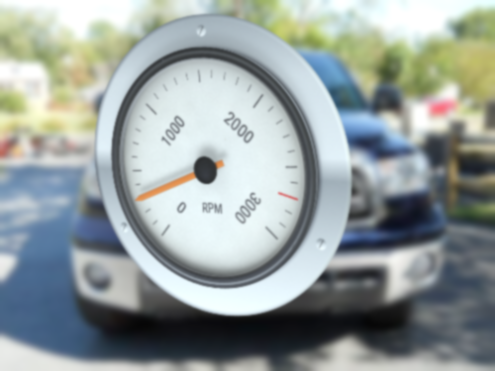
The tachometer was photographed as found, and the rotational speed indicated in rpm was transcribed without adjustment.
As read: 300 rpm
